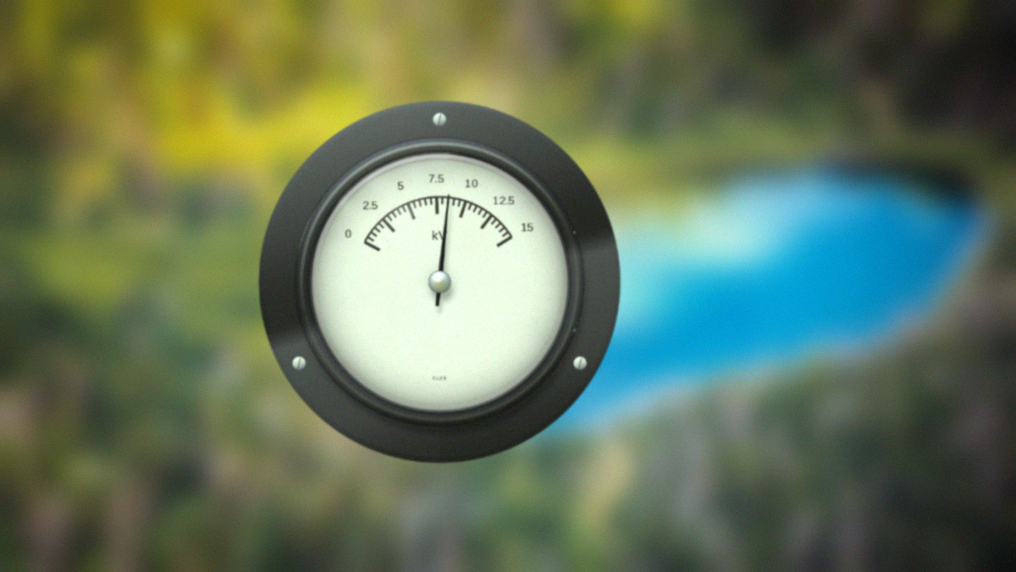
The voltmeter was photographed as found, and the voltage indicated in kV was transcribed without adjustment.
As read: 8.5 kV
